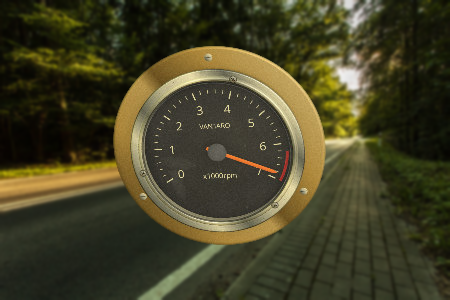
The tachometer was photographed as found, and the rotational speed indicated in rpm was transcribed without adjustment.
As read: 6800 rpm
